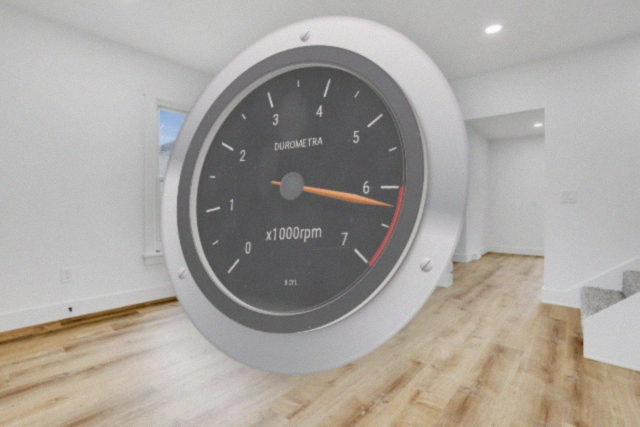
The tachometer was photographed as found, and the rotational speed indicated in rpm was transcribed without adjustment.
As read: 6250 rpm
